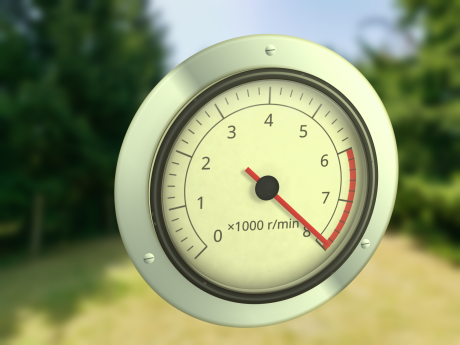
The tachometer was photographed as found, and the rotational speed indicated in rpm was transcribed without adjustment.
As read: 7900 rpm
